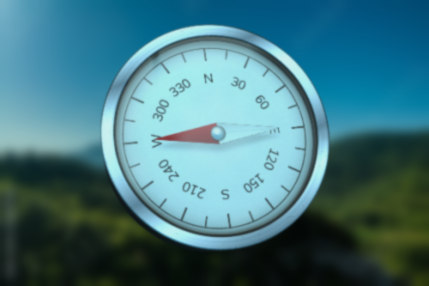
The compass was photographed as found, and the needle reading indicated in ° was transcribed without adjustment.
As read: 270 °
